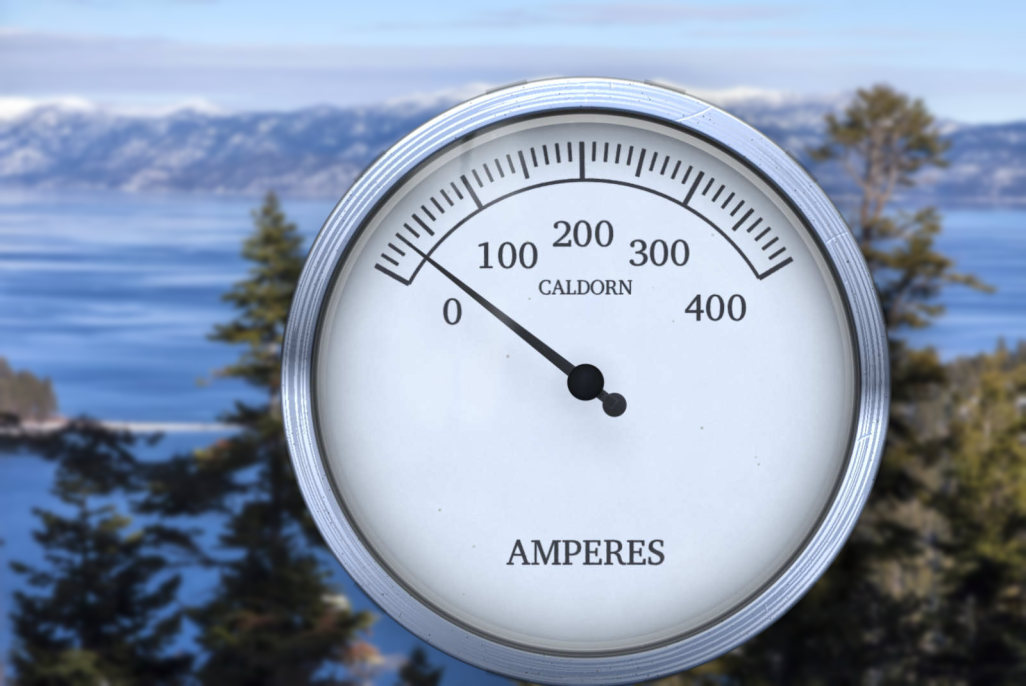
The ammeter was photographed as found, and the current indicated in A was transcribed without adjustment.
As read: 30 A
